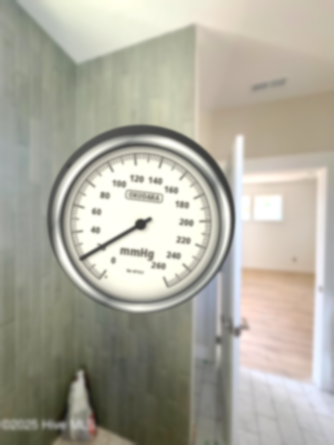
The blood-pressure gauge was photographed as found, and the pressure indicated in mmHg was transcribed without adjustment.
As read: 20 mmHg
